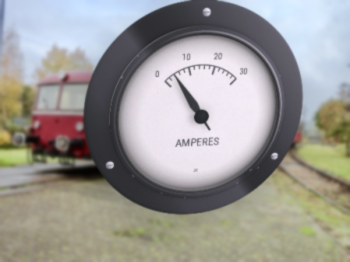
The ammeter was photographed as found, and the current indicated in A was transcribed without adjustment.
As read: 4 A
